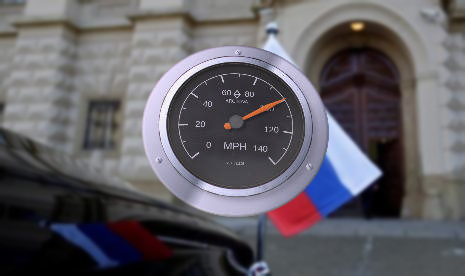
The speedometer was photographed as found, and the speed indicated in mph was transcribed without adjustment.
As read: 100 mph
